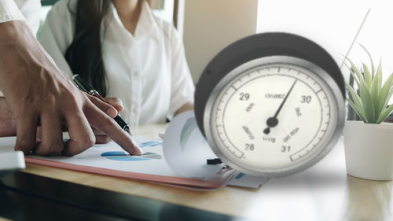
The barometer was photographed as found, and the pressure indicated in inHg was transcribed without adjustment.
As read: 29.7 inHg
